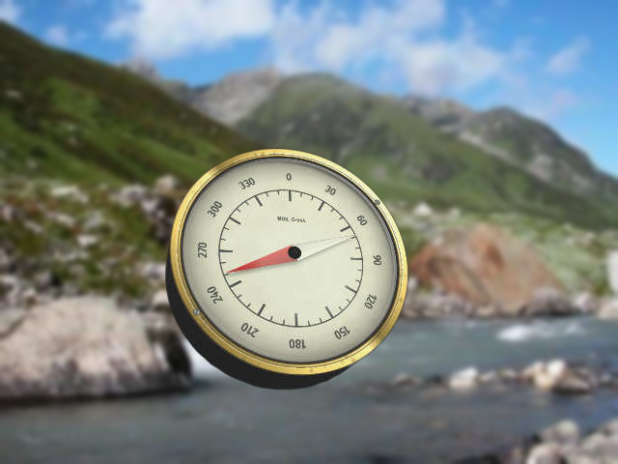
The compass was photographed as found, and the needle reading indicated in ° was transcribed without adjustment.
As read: 250 °
